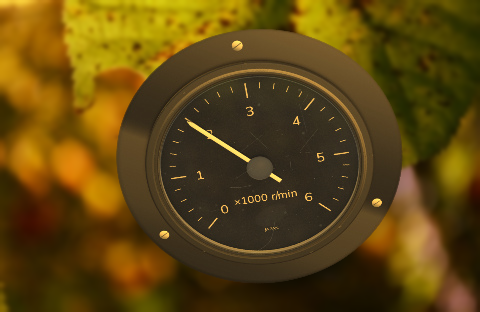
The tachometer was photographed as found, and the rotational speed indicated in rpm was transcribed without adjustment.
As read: 2000 rpm
